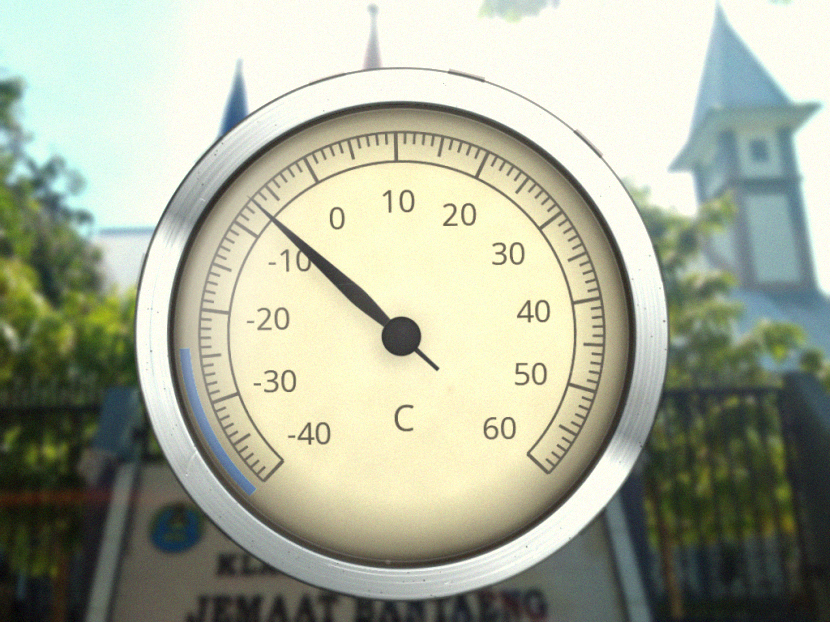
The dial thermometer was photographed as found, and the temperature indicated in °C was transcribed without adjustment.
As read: -7 °C
